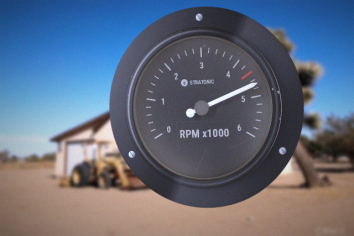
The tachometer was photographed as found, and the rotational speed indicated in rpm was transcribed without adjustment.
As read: 4700 rpm
